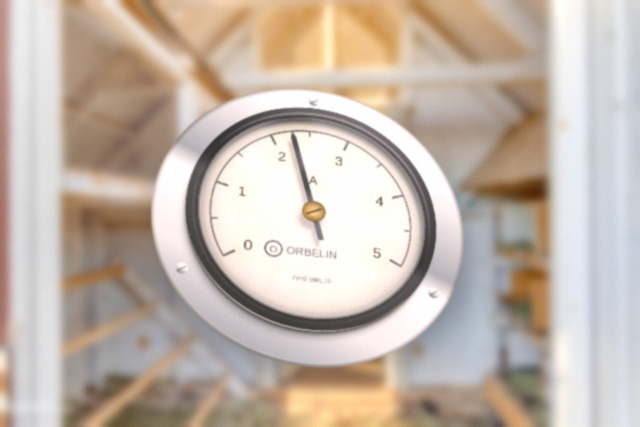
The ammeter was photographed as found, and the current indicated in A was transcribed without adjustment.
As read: 2.25 A
